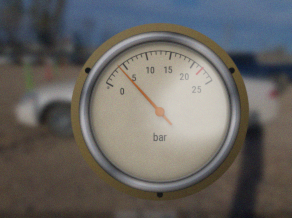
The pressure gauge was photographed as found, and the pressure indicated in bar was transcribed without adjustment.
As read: 4 bar
